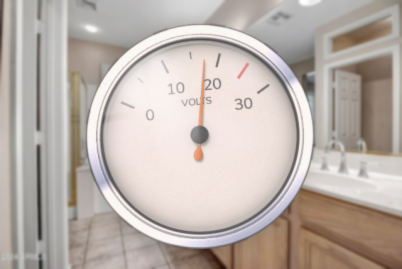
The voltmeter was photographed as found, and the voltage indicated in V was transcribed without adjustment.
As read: 17.5 V
